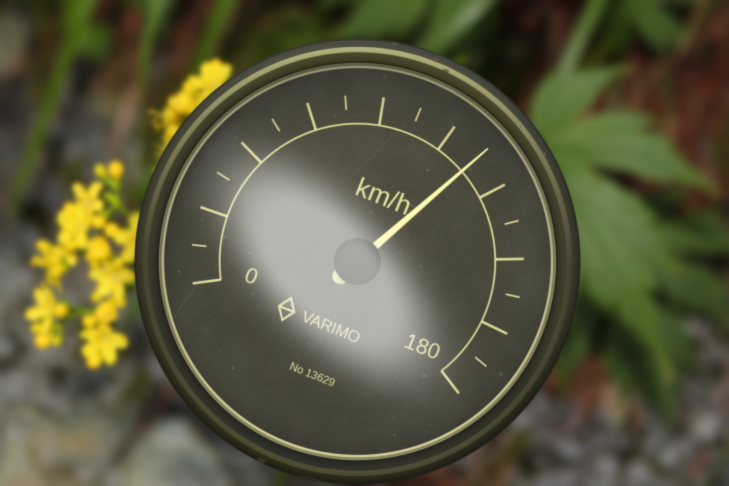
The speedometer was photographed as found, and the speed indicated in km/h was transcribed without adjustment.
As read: 110 km/h
